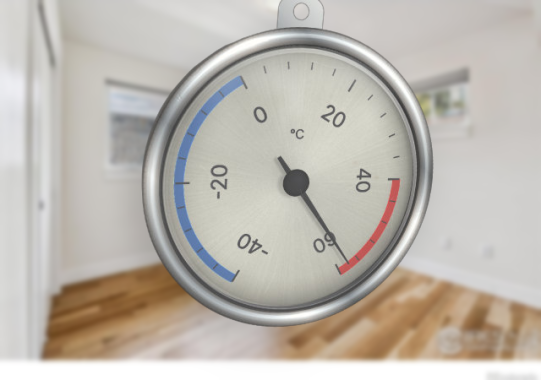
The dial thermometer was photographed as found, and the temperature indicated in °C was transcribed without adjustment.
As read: 58 °C
